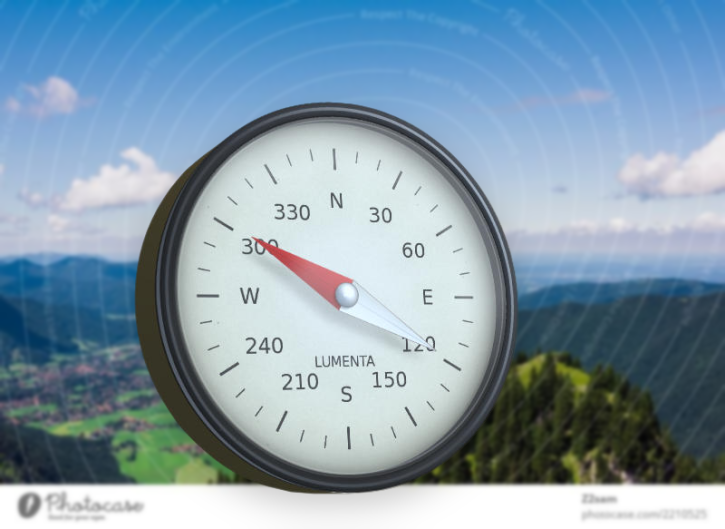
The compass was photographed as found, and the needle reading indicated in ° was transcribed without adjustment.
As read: 300 °
